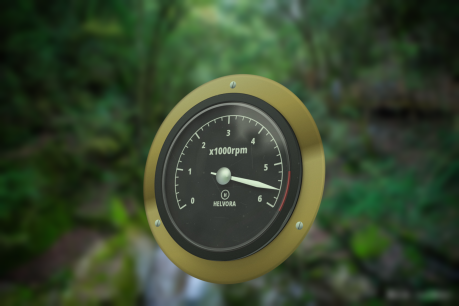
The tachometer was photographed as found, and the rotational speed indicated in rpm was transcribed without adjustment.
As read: 5600 rpm
